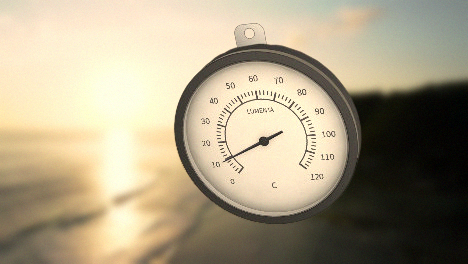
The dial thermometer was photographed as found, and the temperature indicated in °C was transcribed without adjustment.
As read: 10 °C
